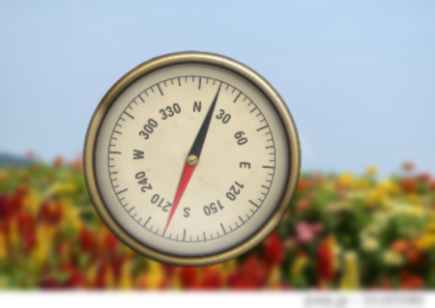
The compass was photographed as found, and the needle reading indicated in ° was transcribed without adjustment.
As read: 195 °
